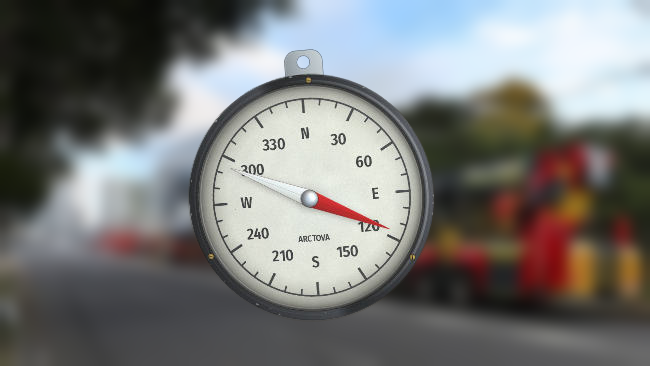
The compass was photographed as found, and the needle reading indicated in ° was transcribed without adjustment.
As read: 115 °
